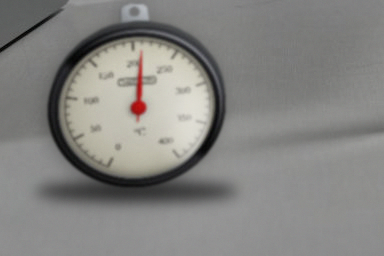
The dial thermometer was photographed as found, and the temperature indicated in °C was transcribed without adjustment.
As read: 210 °C
